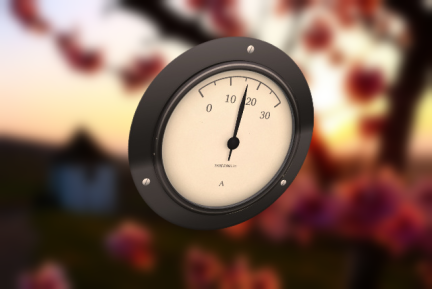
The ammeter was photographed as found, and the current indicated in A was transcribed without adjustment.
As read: 15 A
